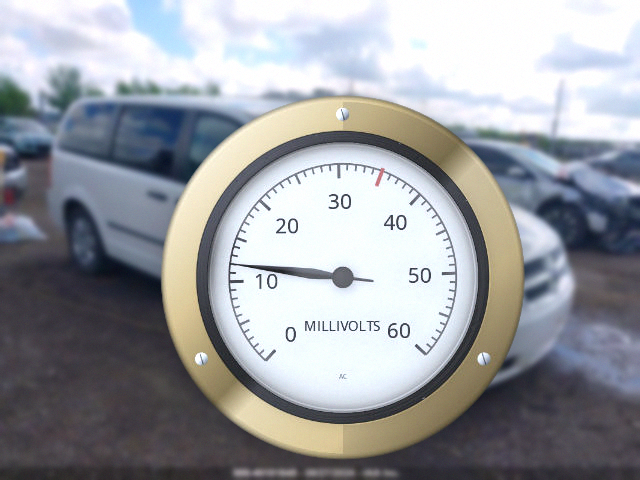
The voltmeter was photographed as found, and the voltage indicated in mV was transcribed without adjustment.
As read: 12 mV
